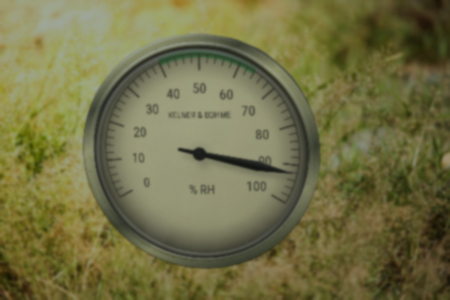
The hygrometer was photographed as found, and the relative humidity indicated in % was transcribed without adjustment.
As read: 92 %
